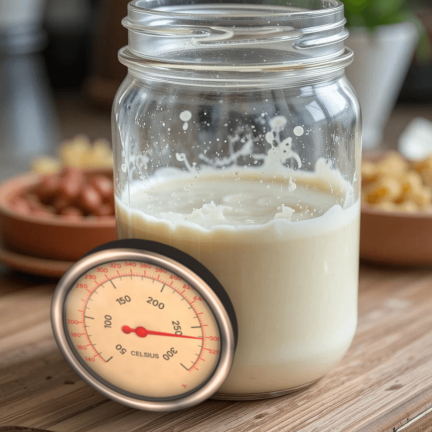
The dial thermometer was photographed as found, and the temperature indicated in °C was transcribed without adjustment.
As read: 260 °C
